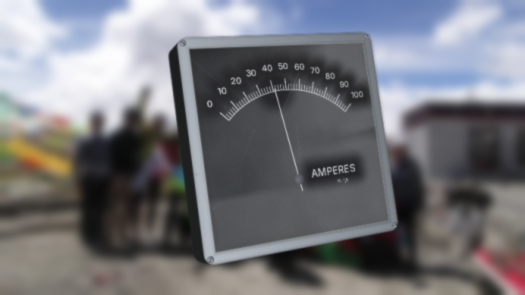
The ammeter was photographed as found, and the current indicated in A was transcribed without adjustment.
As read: 40 A
